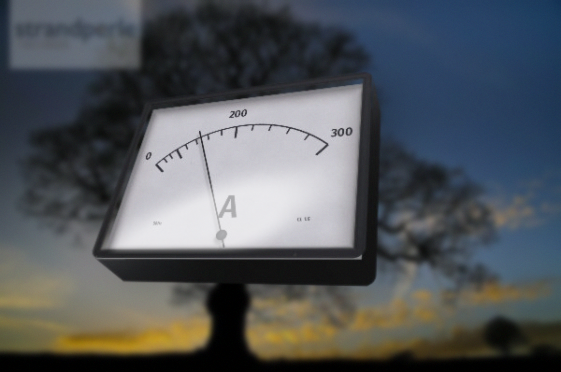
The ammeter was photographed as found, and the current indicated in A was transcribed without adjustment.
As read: 150 A
